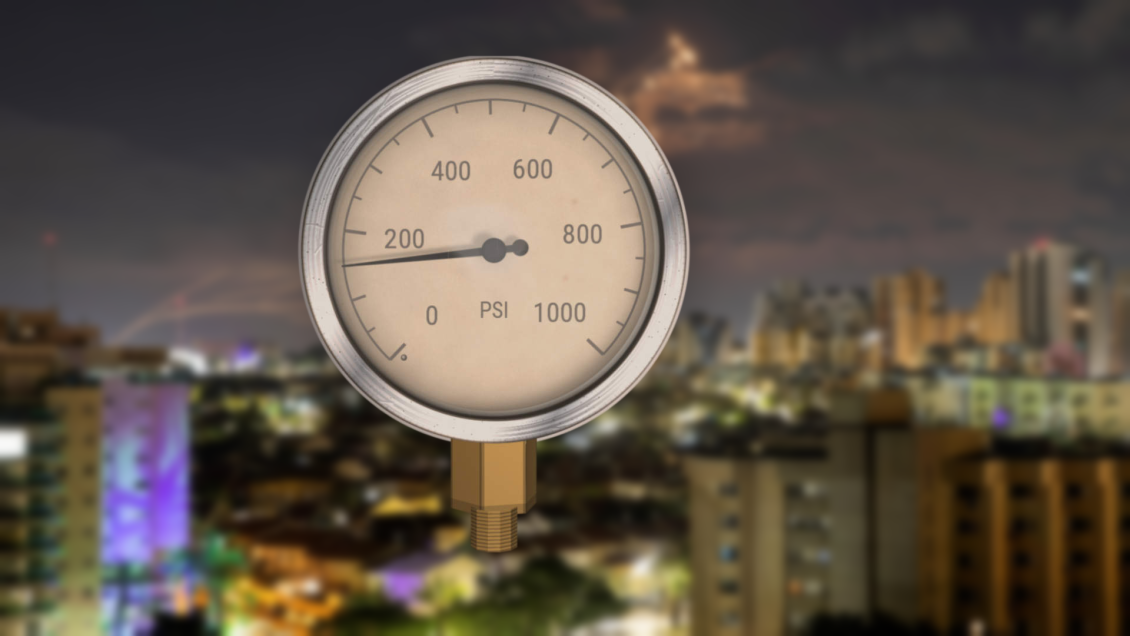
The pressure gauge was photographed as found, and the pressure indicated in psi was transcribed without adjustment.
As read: 150 psi
